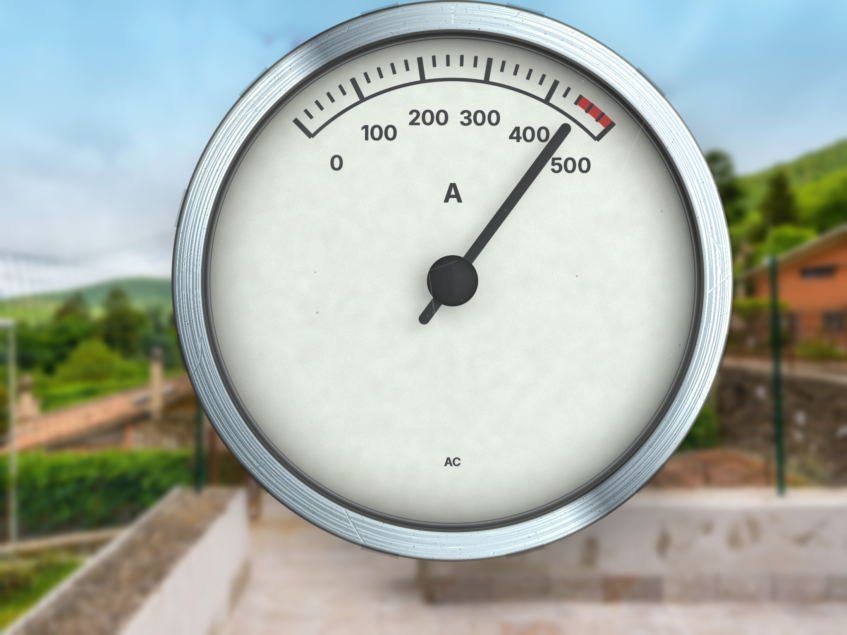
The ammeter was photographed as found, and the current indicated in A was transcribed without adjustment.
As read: 450 A
